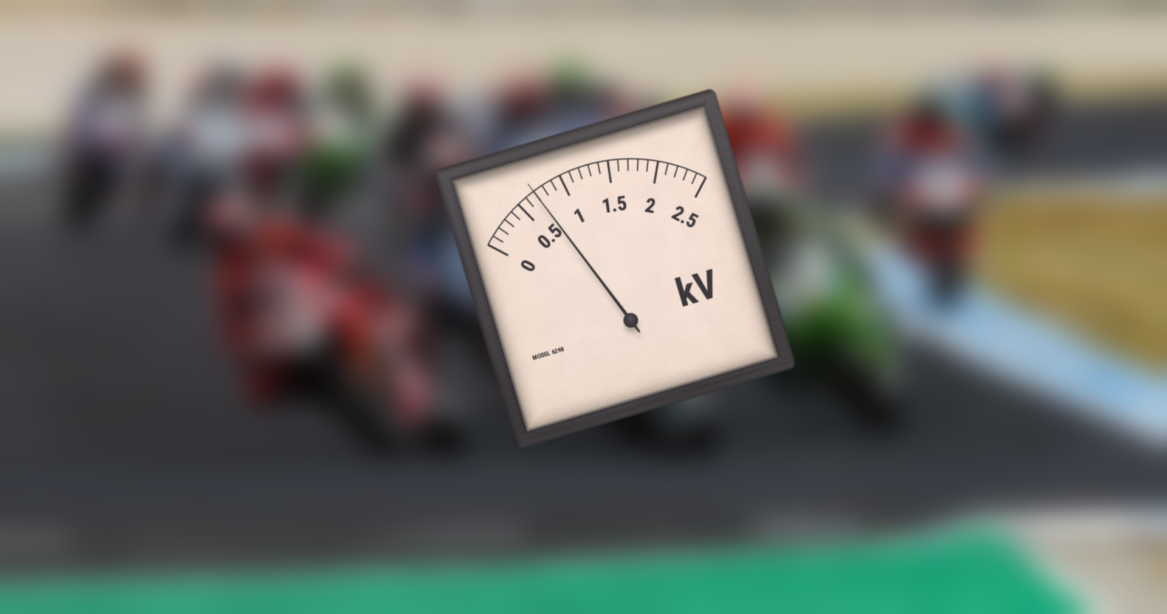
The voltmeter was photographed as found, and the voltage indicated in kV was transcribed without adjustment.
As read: 0.7 kV
